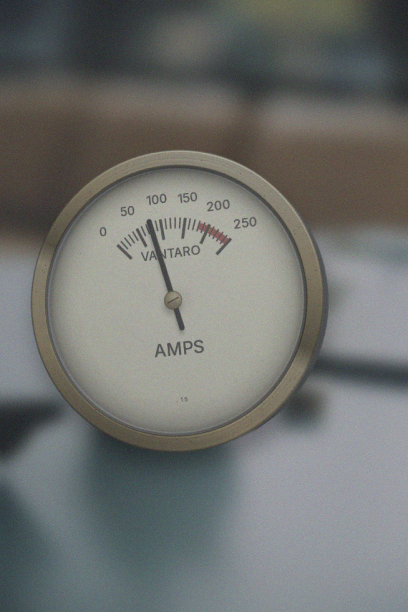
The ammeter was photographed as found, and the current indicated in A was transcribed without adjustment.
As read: 80 A
